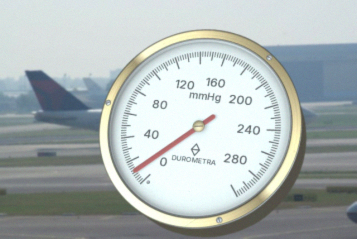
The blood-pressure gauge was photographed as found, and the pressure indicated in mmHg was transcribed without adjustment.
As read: 10 mmHg
